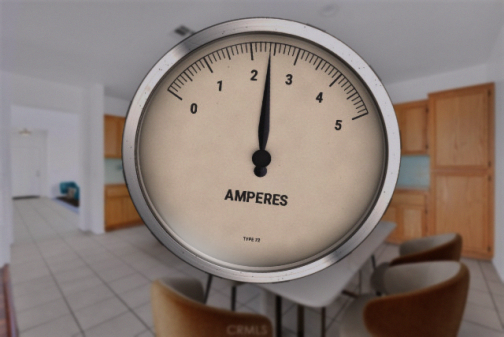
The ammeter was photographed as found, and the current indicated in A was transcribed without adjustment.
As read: 2.4 A
